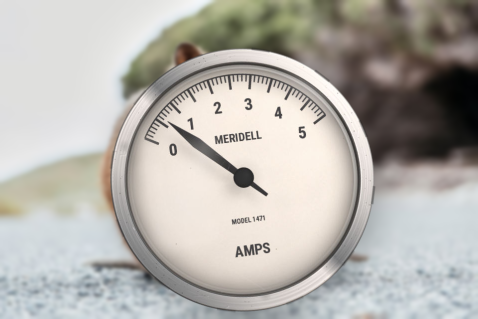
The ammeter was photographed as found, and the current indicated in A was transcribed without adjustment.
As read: 0.6 A
